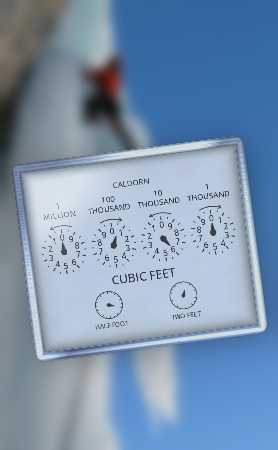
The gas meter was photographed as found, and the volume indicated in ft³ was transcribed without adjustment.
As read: 6000 ft³
